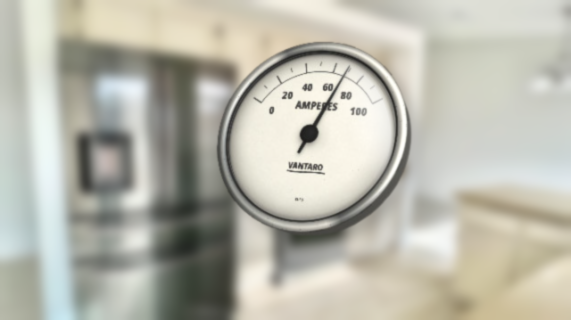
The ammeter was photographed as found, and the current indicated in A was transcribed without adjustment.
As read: 70 A
